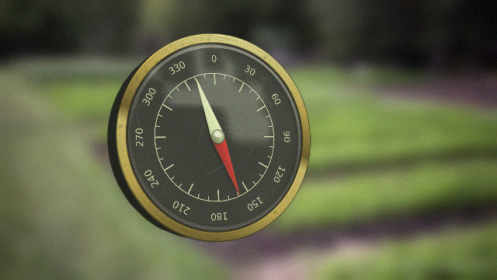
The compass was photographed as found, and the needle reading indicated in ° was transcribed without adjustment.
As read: 160 °
